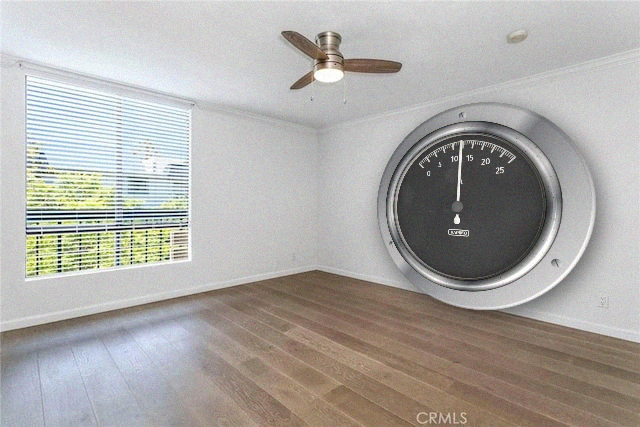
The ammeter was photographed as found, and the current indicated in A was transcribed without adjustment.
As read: 12.5 A
